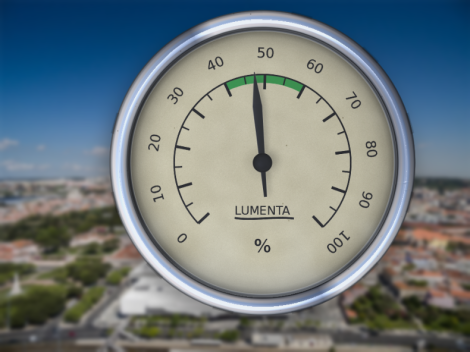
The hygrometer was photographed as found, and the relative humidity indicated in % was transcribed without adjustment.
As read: 47.5 %
